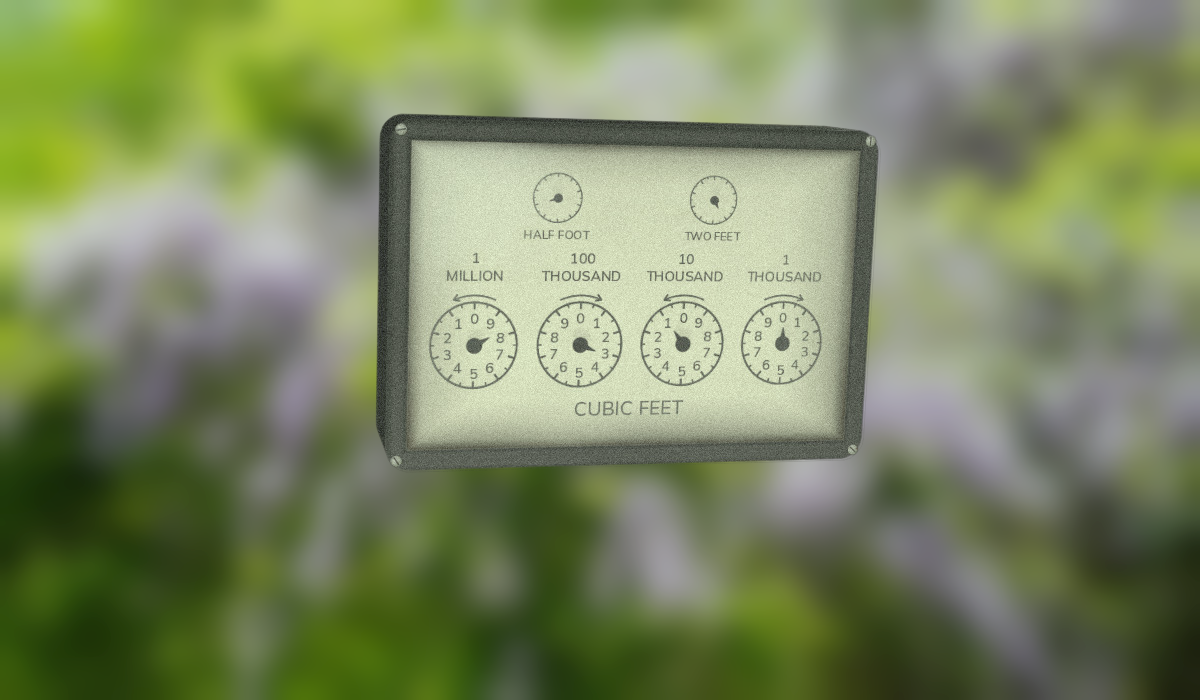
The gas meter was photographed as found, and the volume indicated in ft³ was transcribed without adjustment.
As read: 831000 ft³
